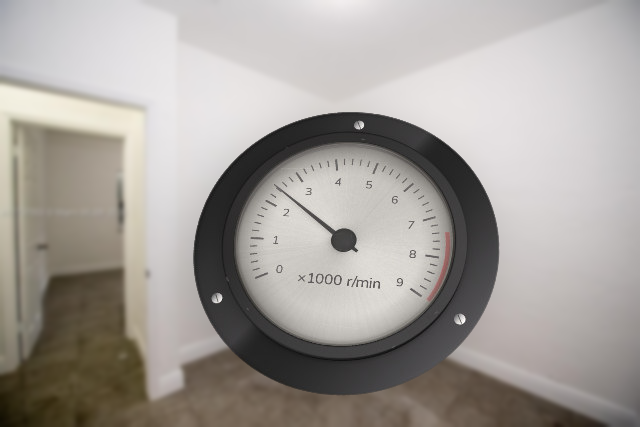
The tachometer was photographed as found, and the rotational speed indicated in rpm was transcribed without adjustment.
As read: 2400 rpm
